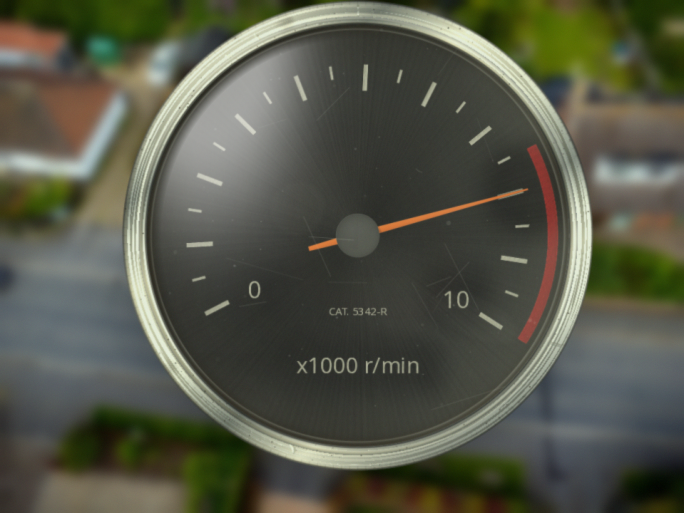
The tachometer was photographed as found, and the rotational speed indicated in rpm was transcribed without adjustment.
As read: 8000 rpm
